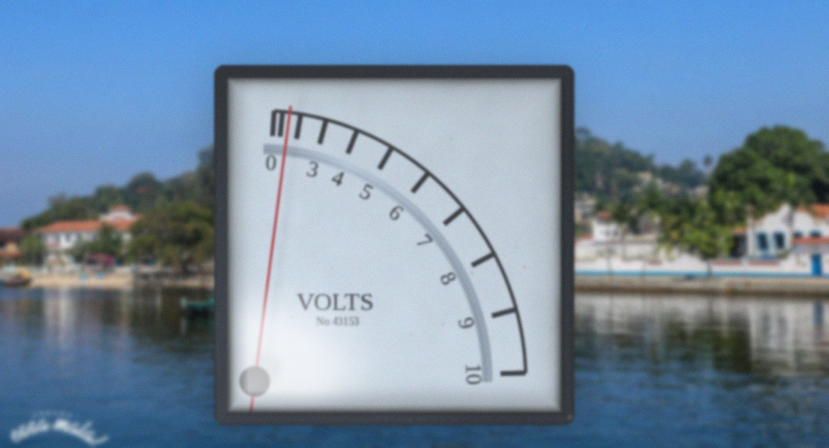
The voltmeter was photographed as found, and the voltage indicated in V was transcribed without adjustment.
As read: 1.5 V
